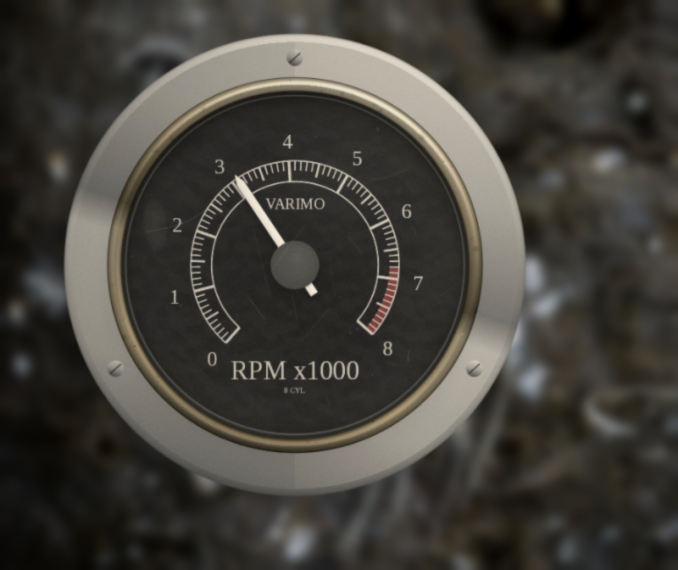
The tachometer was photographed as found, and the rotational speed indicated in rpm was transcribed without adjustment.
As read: 3100 rpm
